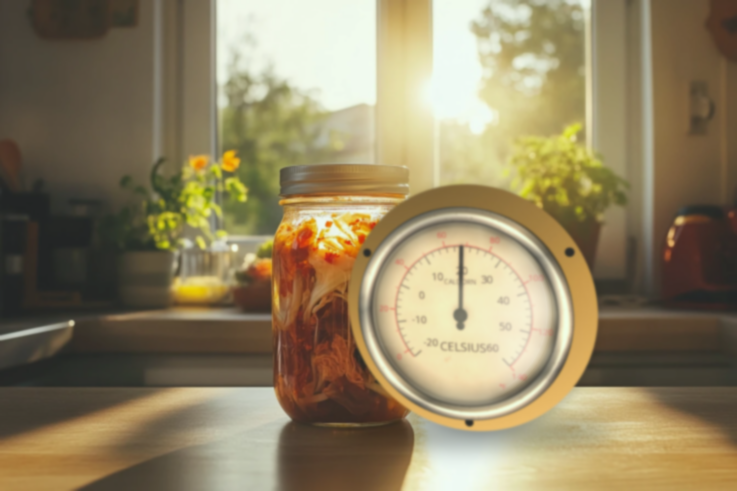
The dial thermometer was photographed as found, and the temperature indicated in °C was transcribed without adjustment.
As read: 20 °C
